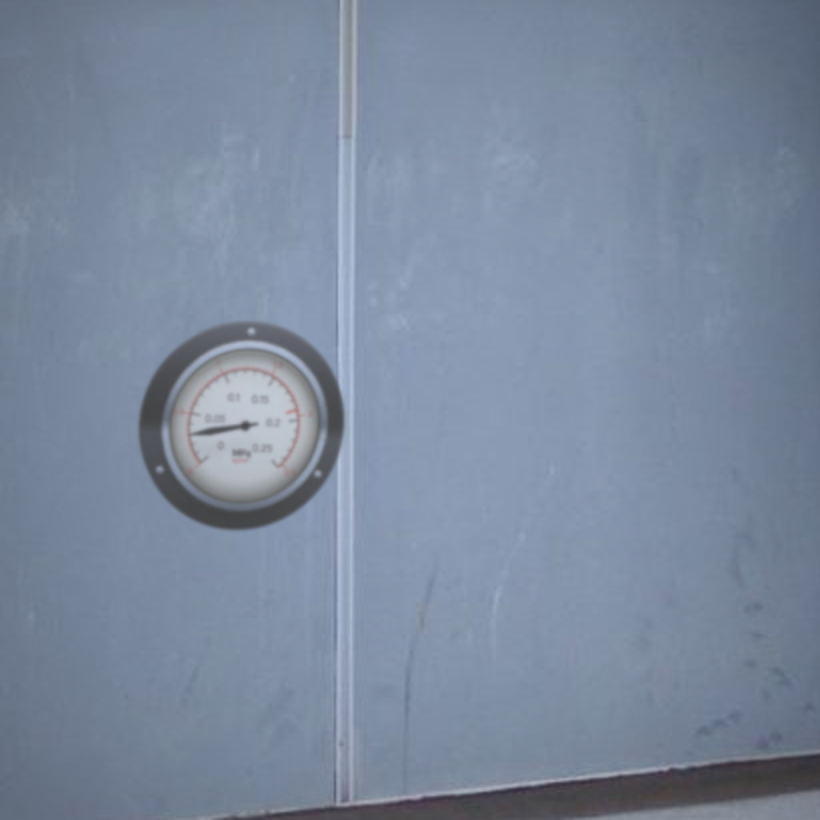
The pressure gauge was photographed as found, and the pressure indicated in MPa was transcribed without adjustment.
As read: 0.03 MPa
